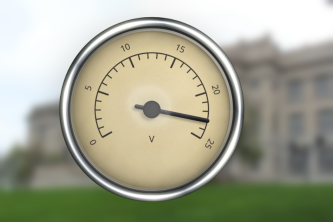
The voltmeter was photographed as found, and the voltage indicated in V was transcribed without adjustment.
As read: 23 V
